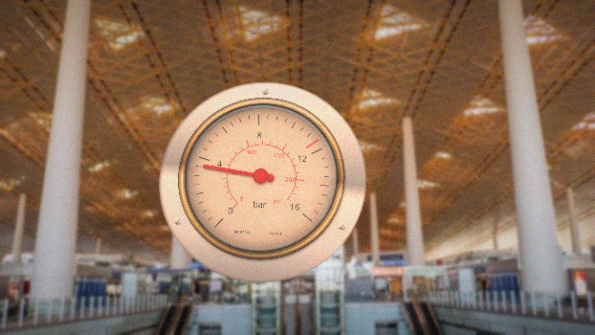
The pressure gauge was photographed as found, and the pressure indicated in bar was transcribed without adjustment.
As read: 3.5 bar
